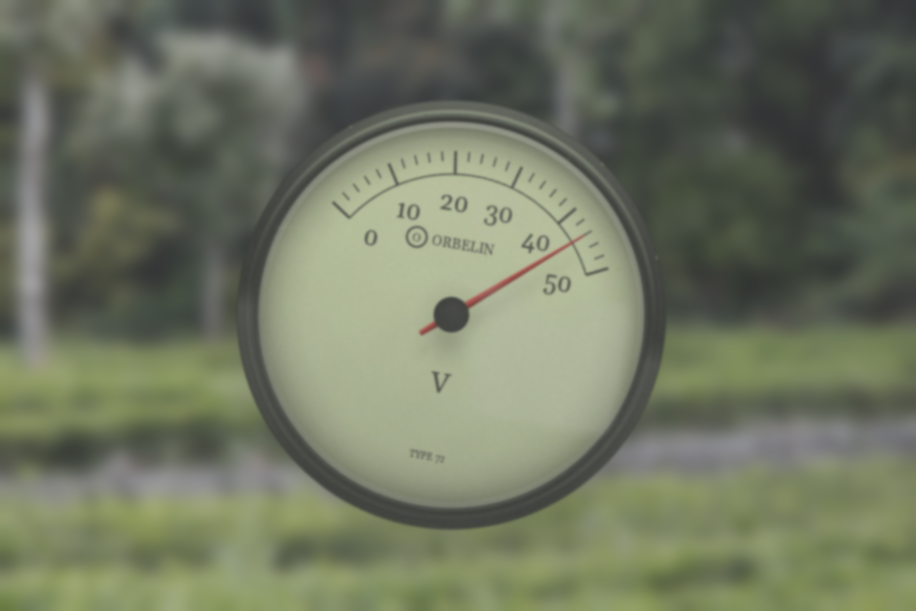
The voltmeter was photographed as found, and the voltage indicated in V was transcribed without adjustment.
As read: 44 V
